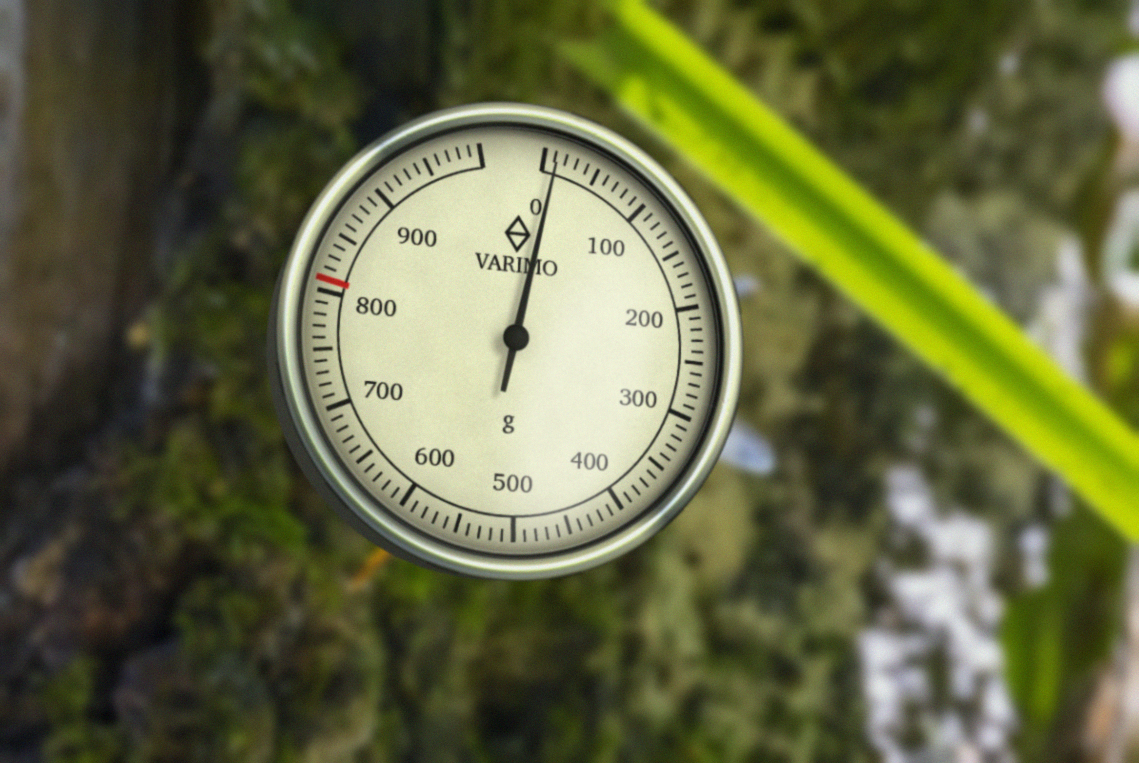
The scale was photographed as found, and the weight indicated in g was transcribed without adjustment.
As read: 10 g
